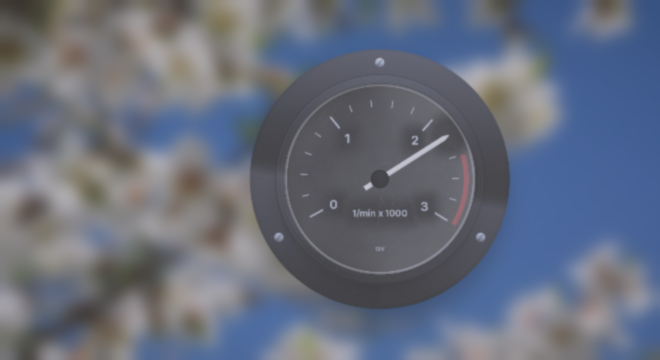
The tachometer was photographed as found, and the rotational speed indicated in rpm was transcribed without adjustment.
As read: 2200 rpm
